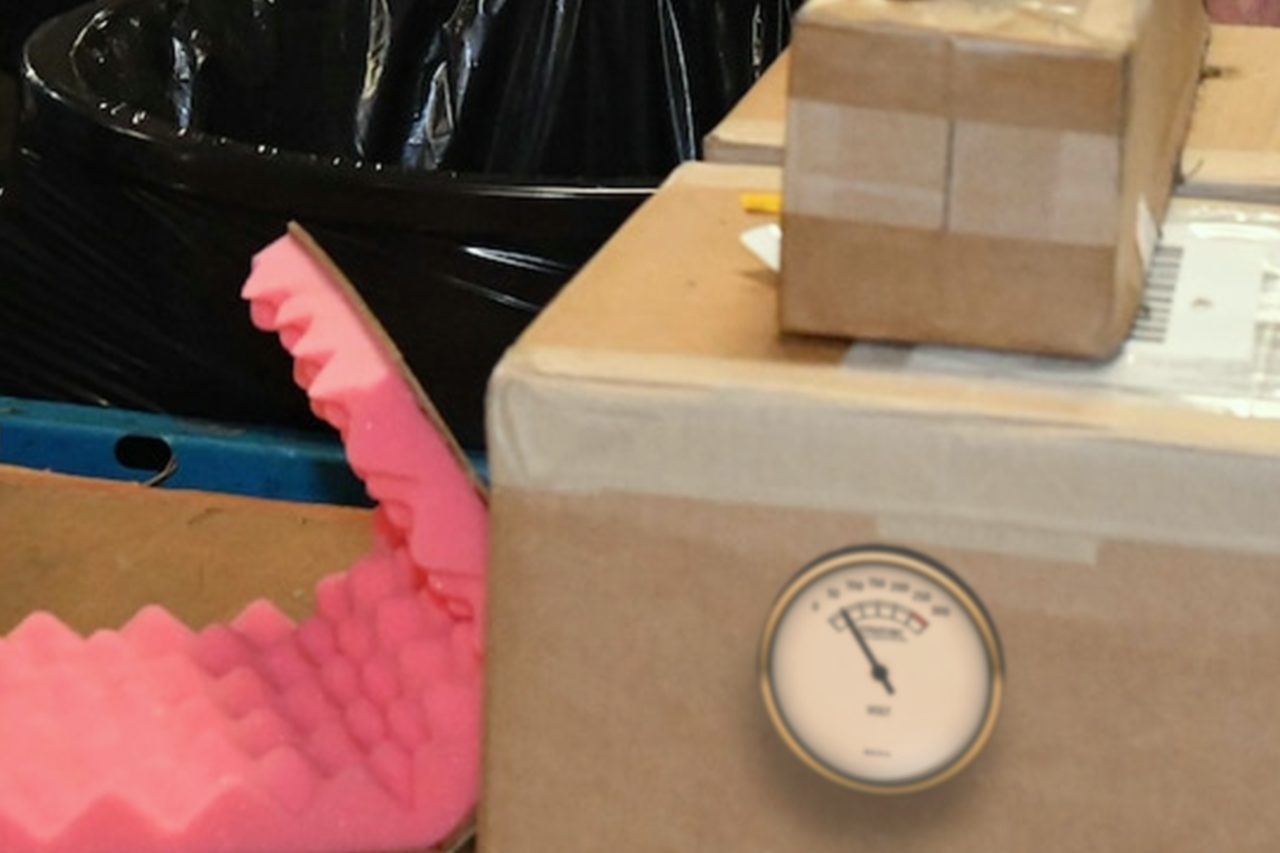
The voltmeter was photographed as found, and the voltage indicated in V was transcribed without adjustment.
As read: 50 V
